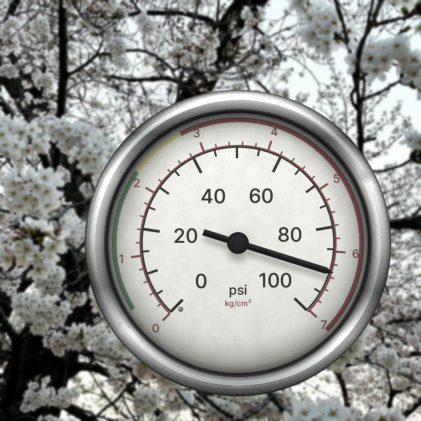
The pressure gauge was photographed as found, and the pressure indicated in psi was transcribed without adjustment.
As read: 90 psi
